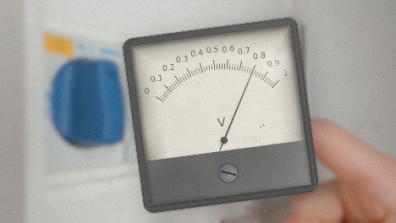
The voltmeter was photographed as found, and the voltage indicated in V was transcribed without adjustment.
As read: 0.8 V
